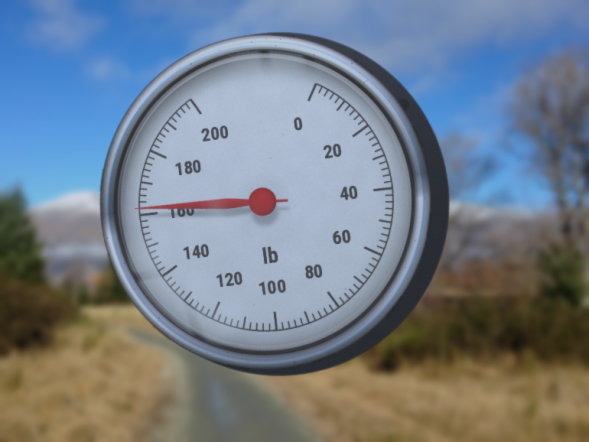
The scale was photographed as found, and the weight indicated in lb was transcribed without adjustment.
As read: 162 lb
